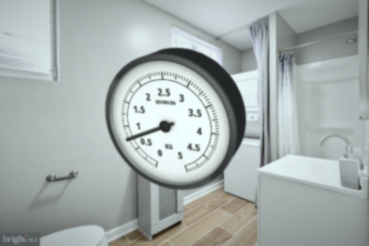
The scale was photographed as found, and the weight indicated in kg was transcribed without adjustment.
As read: 0.75 kg
